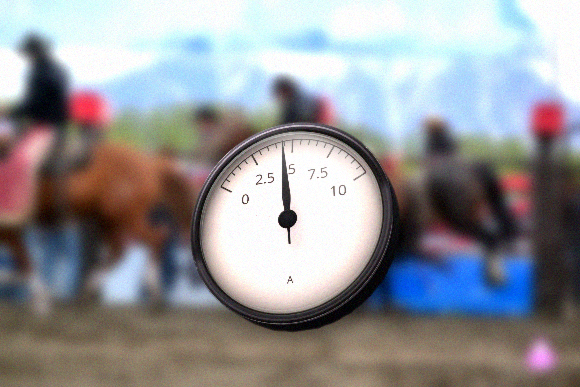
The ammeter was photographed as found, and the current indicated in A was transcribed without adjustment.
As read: 4.5 A
